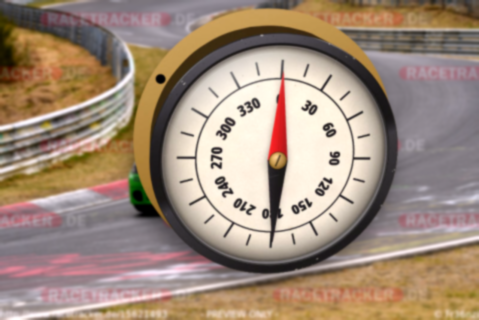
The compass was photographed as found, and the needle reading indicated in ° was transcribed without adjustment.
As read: 0 °
